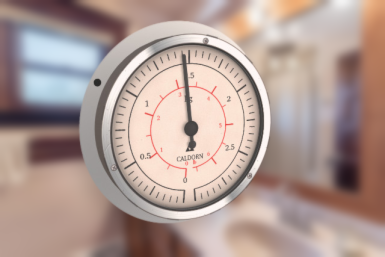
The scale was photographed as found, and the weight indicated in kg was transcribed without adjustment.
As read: 1.45 kg
